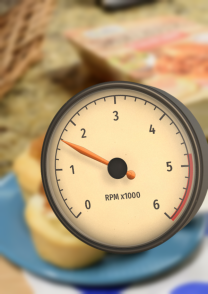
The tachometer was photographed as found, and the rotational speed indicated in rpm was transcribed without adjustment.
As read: 1600 rpm
